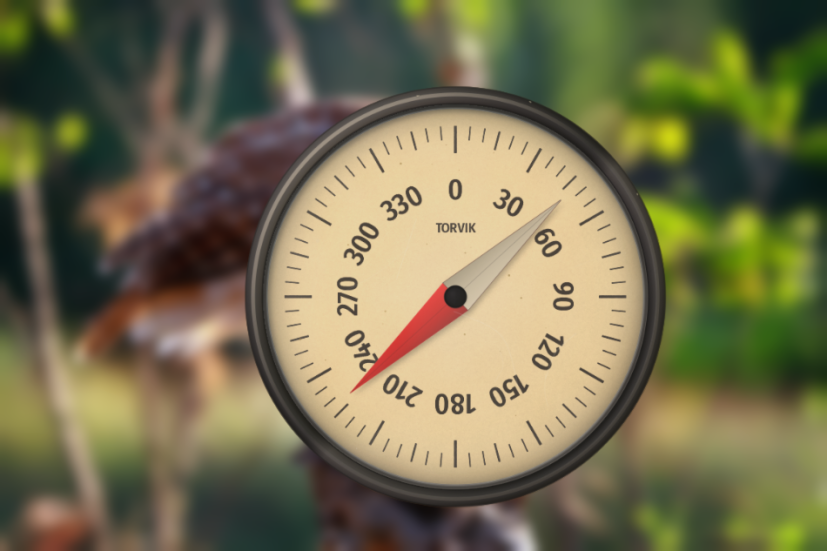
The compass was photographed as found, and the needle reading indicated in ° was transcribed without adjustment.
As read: 227.5 °
